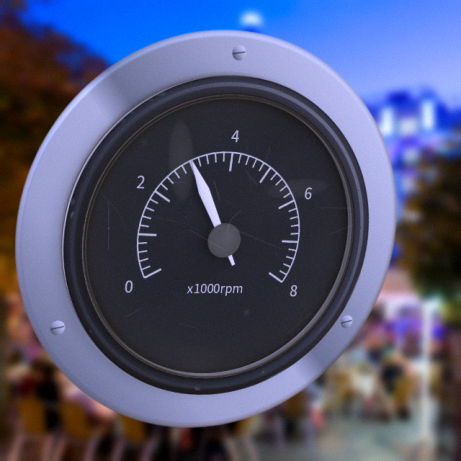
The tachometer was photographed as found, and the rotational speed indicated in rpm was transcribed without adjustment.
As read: 3000 rpm
